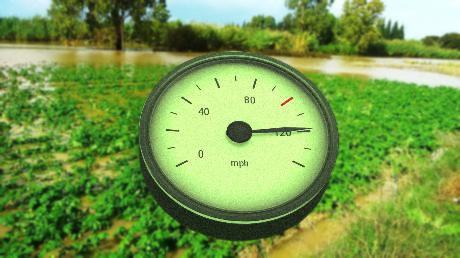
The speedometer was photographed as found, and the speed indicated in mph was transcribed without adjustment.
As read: 120 mph
